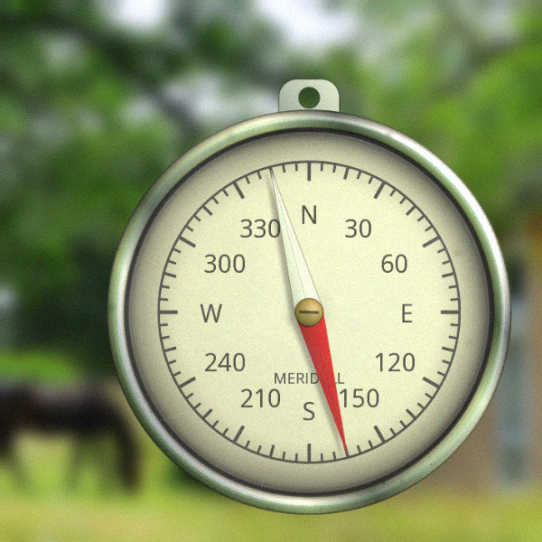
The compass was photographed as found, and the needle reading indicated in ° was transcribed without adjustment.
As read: 165 °
